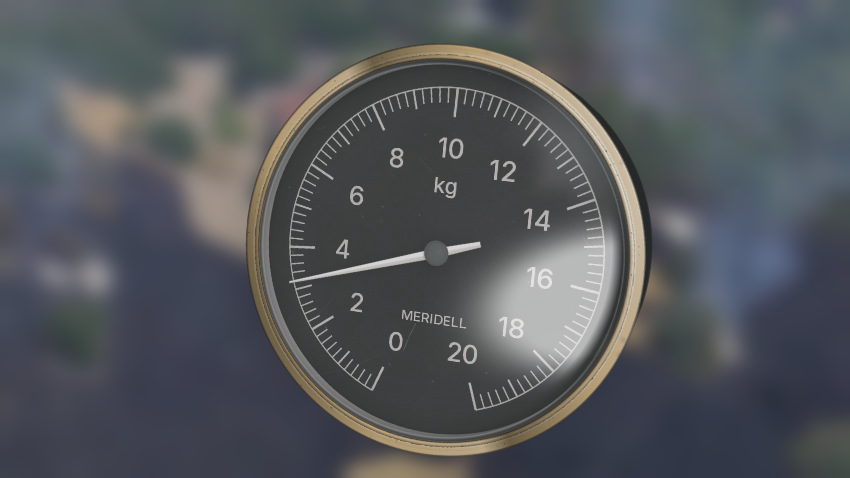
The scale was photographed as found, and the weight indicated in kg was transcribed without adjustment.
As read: 3.2 kg
